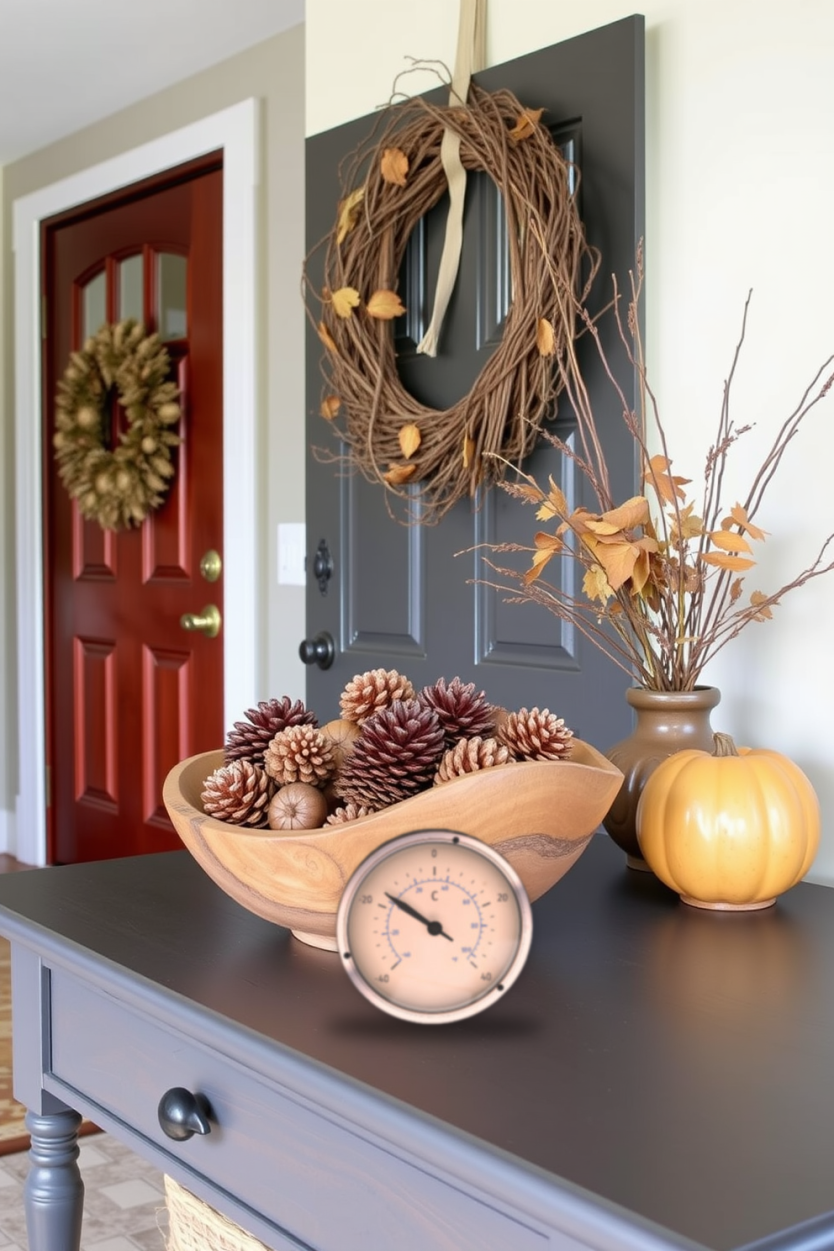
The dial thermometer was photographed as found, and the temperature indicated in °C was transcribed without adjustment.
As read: -16 °C
